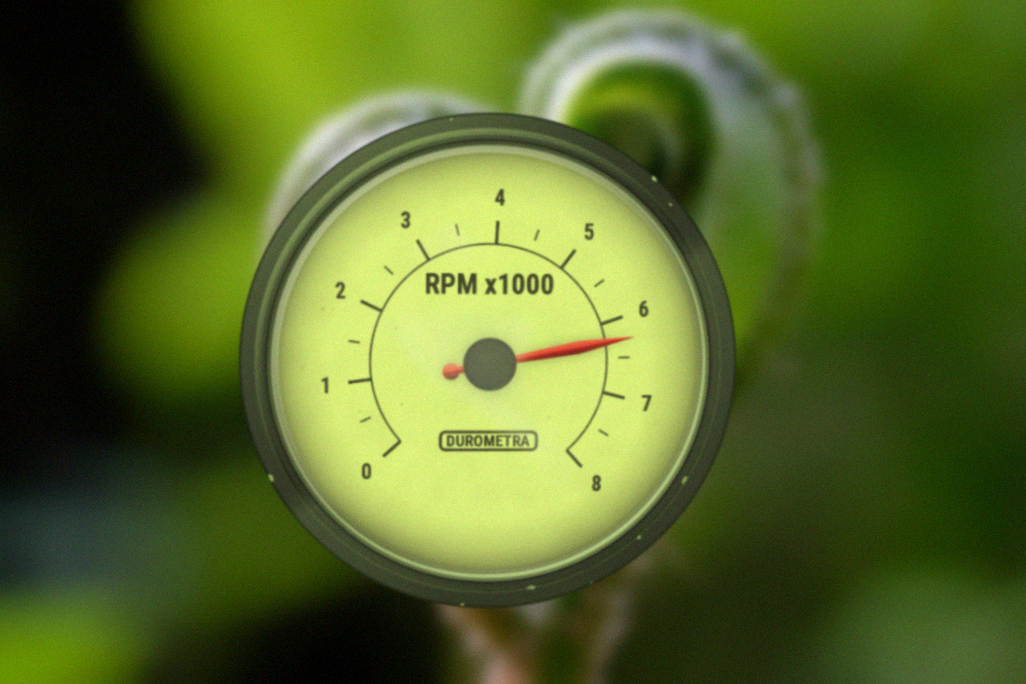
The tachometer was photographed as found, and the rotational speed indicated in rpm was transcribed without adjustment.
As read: 6250 rpm
